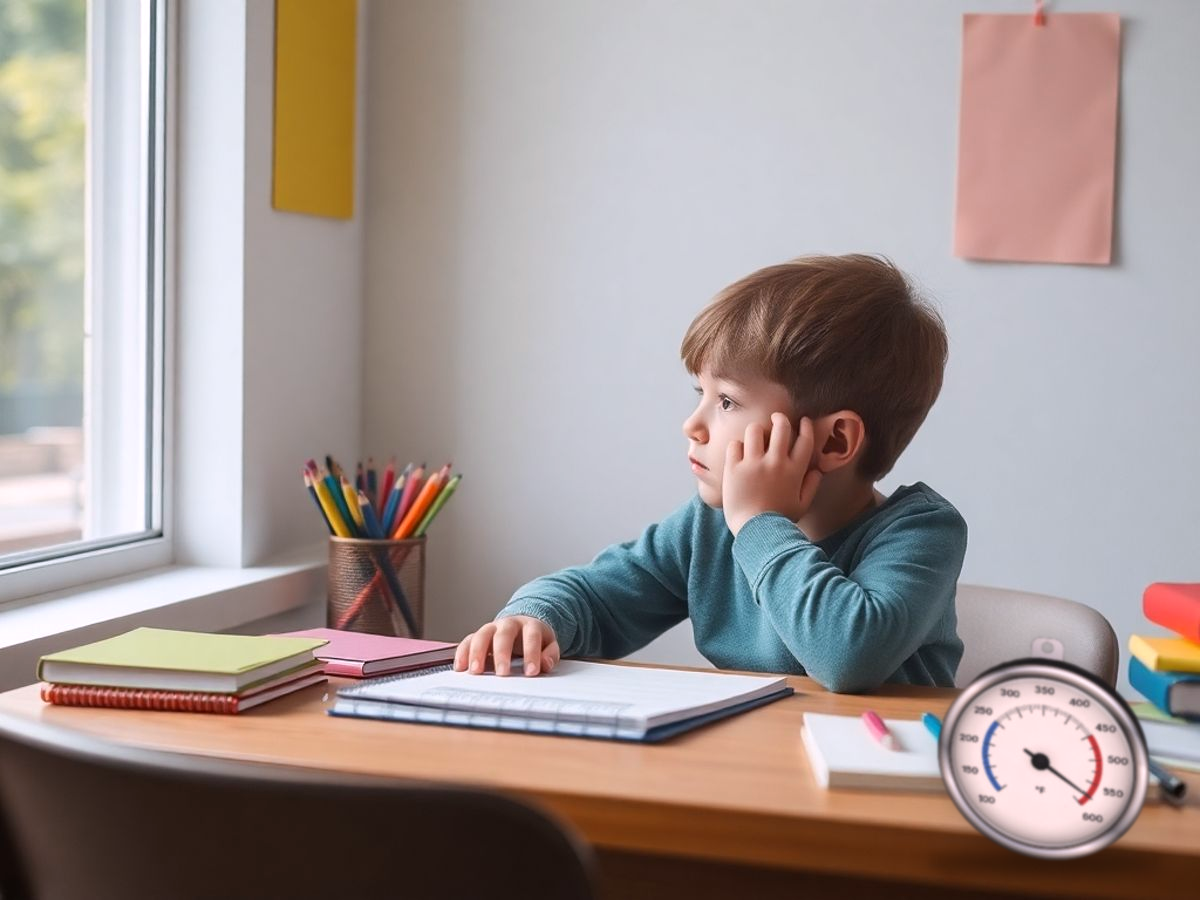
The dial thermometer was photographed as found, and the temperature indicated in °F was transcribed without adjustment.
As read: 575 °F
